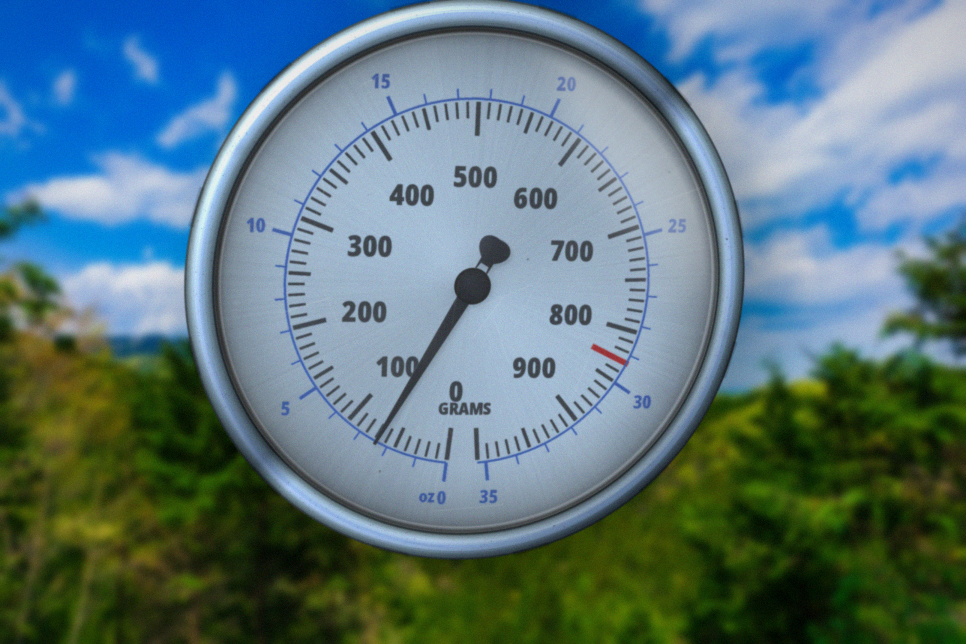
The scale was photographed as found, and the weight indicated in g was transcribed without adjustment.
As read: 70 g
